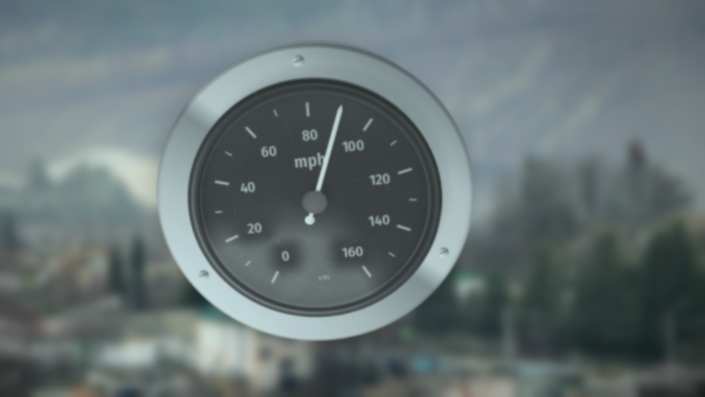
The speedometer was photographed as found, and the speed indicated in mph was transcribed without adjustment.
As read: 90 mph
